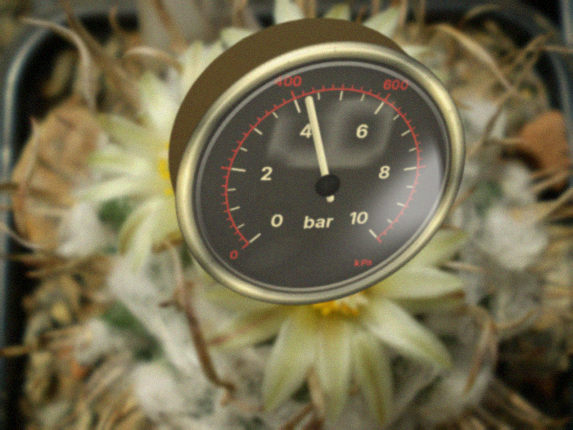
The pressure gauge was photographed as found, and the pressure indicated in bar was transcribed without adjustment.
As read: 4.25 bar
